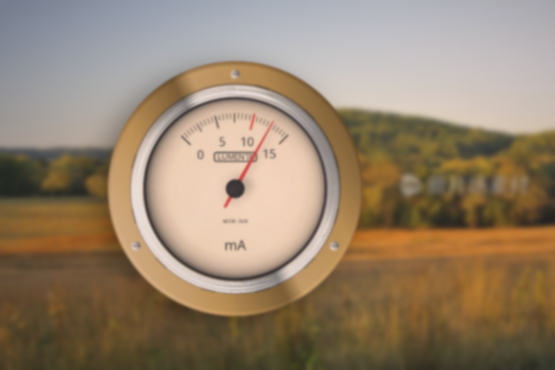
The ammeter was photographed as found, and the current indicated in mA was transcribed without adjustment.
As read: 12.5 mA
